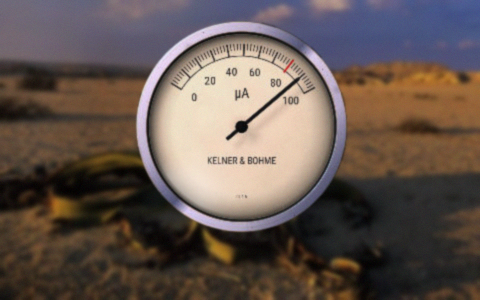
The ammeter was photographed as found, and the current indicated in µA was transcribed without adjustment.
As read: 90 µA
